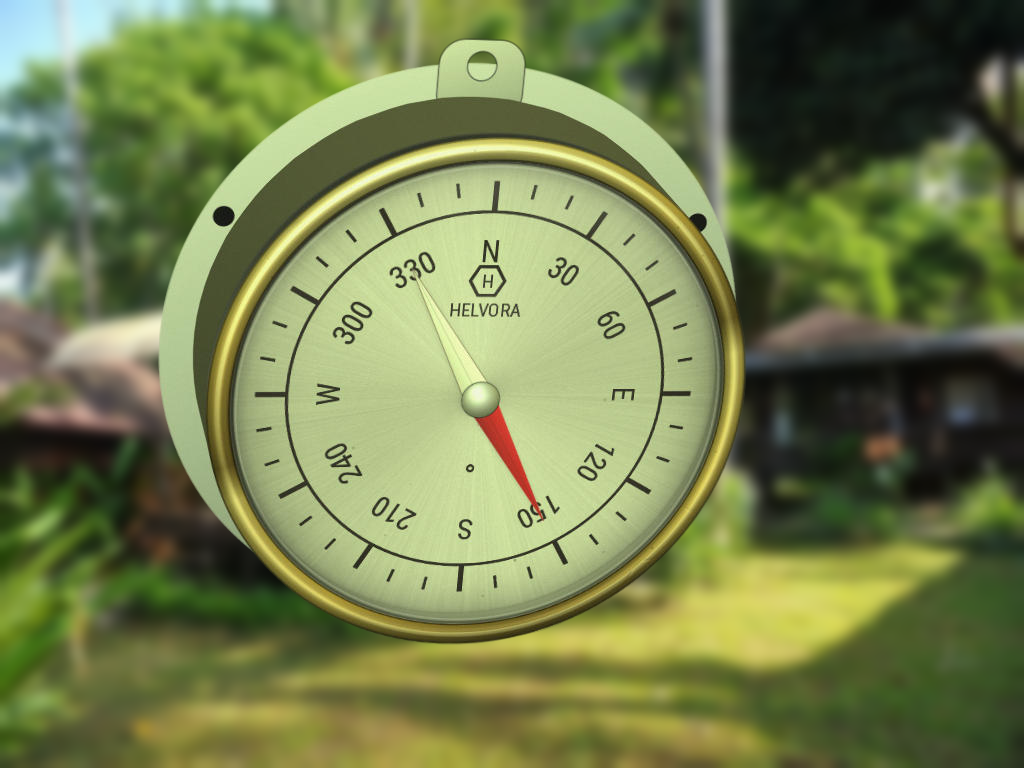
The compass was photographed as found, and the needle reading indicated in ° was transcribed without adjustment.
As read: 150 °
